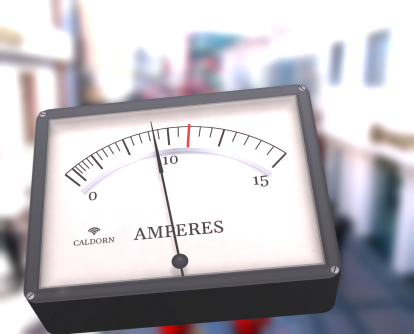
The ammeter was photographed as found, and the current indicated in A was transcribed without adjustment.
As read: 9.25 A
